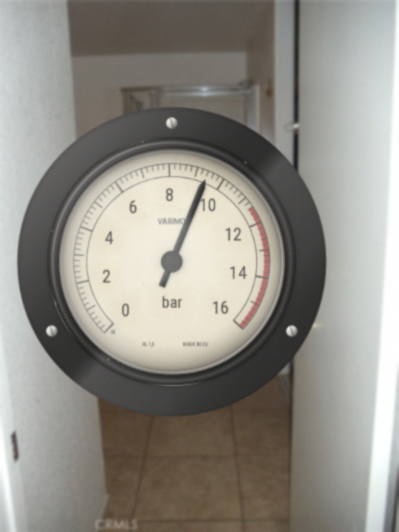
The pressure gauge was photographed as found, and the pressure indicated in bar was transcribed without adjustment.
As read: 9.4 bar
